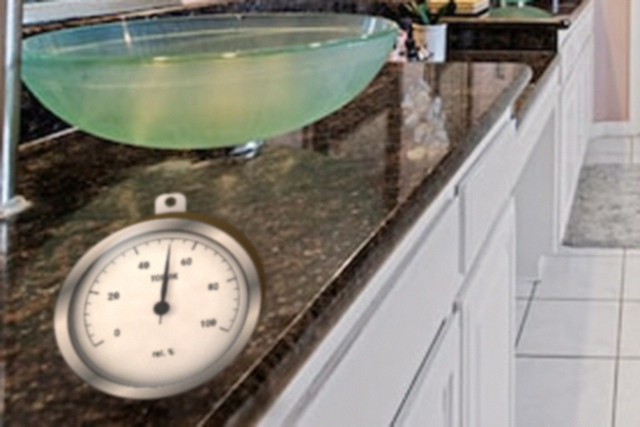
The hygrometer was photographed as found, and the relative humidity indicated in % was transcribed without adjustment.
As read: 52 %
